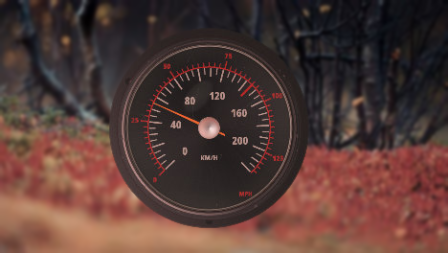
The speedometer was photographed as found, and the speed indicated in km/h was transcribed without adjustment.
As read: 55 km/h
